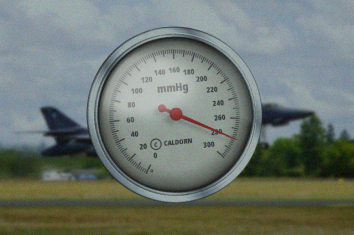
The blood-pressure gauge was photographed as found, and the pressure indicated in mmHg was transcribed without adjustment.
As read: 280 mmHg
